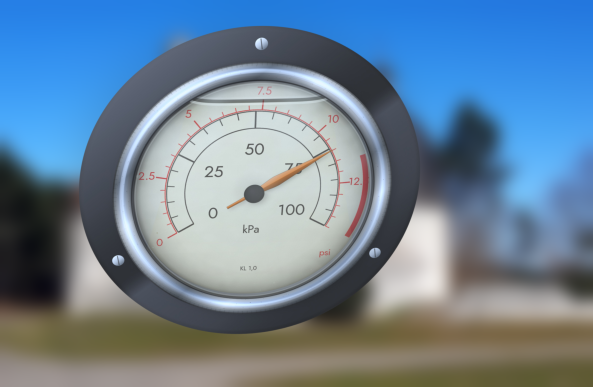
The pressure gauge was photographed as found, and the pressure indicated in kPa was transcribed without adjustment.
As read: 75 kPa
